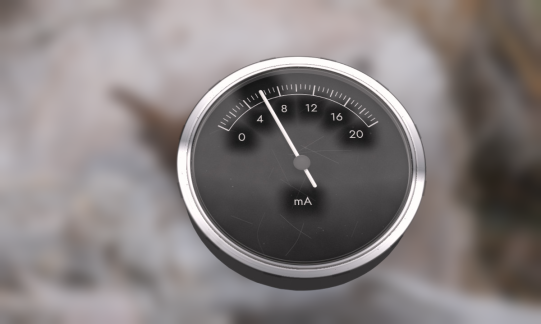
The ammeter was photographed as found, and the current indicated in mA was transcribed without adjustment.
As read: 6 mA
